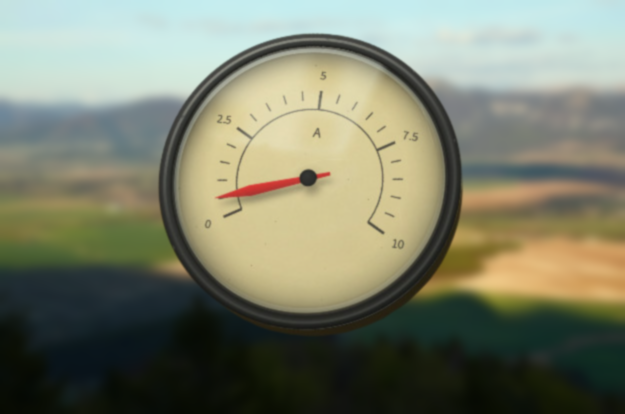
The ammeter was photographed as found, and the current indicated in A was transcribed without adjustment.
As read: 0.5 A
